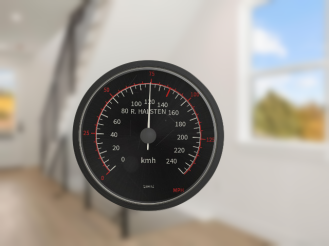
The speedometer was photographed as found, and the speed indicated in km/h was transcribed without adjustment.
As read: 120 km/h
